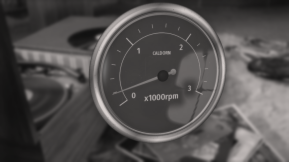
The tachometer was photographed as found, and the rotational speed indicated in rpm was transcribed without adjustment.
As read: 200 rpm
